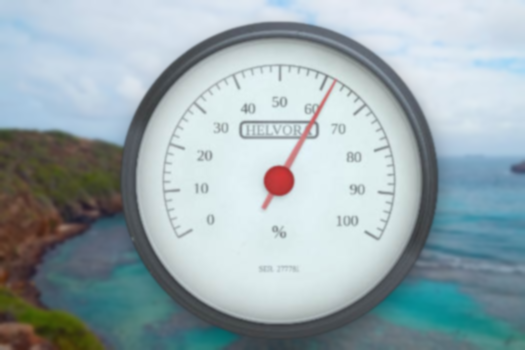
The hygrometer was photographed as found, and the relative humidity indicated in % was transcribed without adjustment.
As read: 62 %
